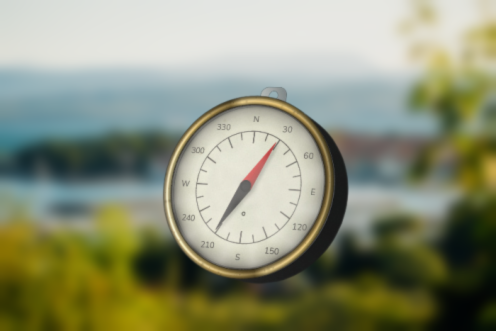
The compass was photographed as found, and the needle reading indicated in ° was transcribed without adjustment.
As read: 30 °
